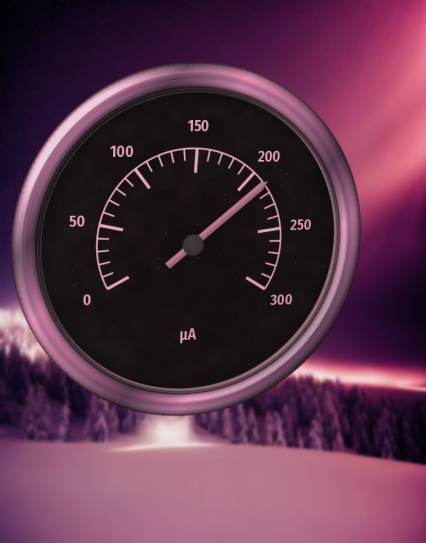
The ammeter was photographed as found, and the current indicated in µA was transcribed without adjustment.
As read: 210 µA
